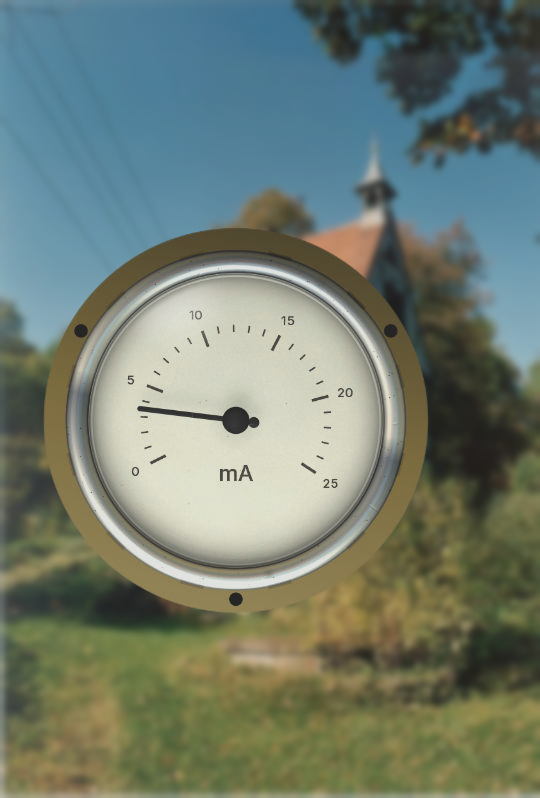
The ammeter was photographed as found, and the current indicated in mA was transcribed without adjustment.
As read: 3.5 mA
